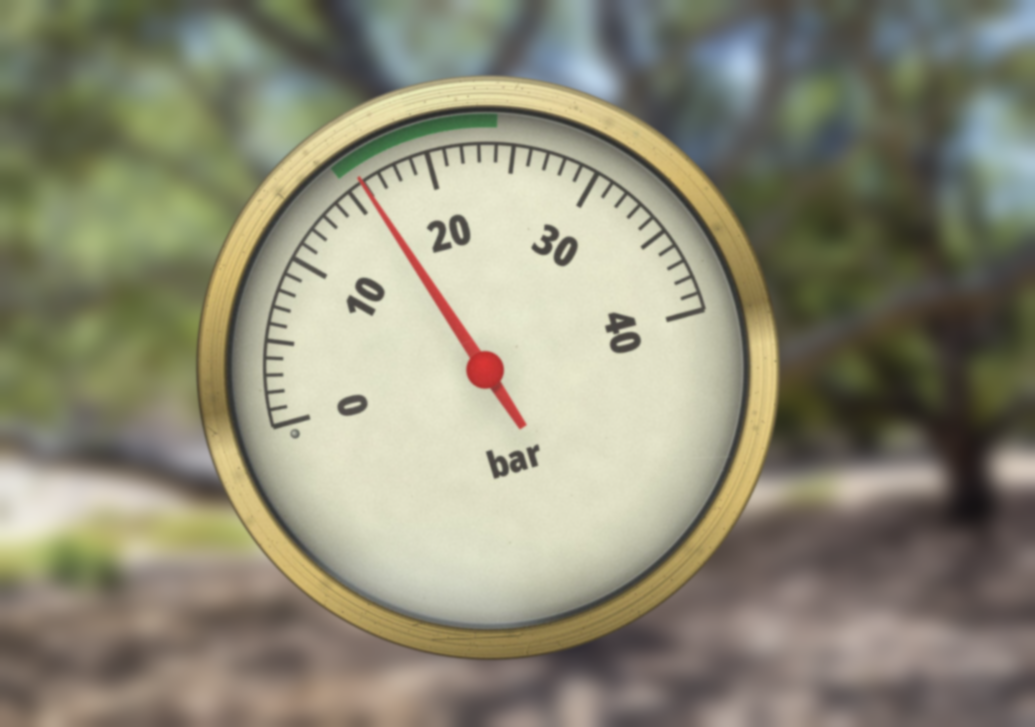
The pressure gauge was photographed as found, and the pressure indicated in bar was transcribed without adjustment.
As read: 16 bar
